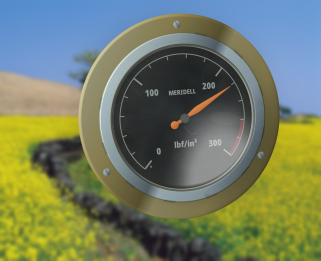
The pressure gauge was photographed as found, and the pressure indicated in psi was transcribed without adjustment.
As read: 220 psi
